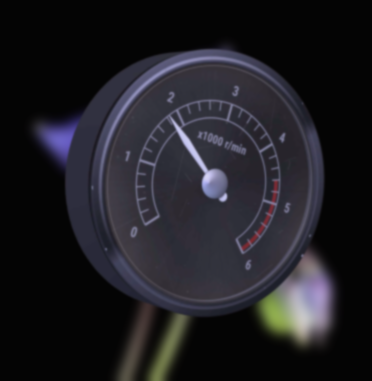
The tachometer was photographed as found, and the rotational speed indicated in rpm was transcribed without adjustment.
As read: 1800 rpm
